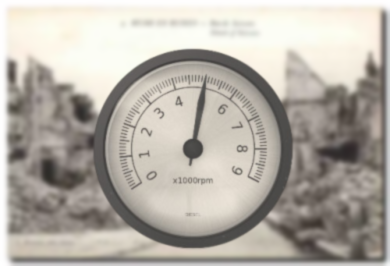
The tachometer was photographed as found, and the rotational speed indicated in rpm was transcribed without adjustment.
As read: 5000 rpm
